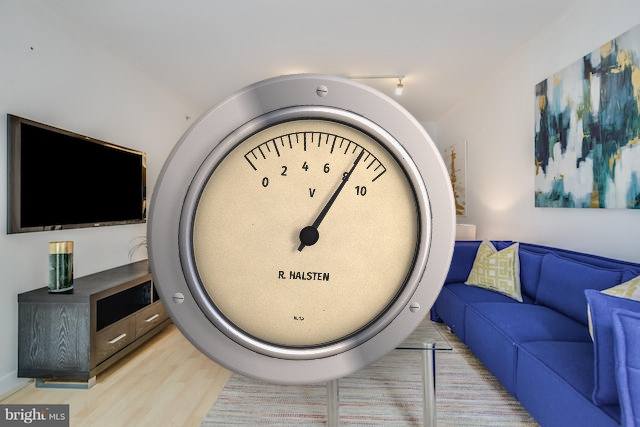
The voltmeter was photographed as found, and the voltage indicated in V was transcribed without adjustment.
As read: 8 V
